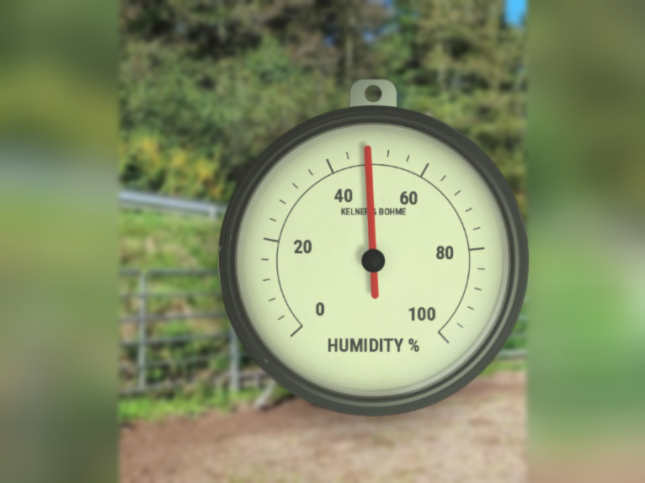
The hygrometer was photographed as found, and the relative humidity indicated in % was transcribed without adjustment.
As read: 48 %
